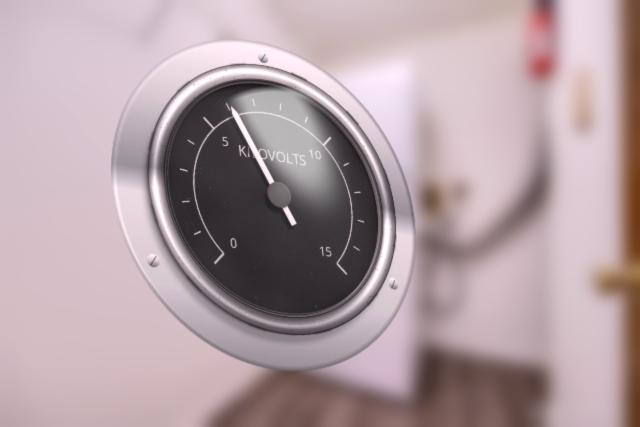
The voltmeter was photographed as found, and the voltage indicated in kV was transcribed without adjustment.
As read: 6 kV
